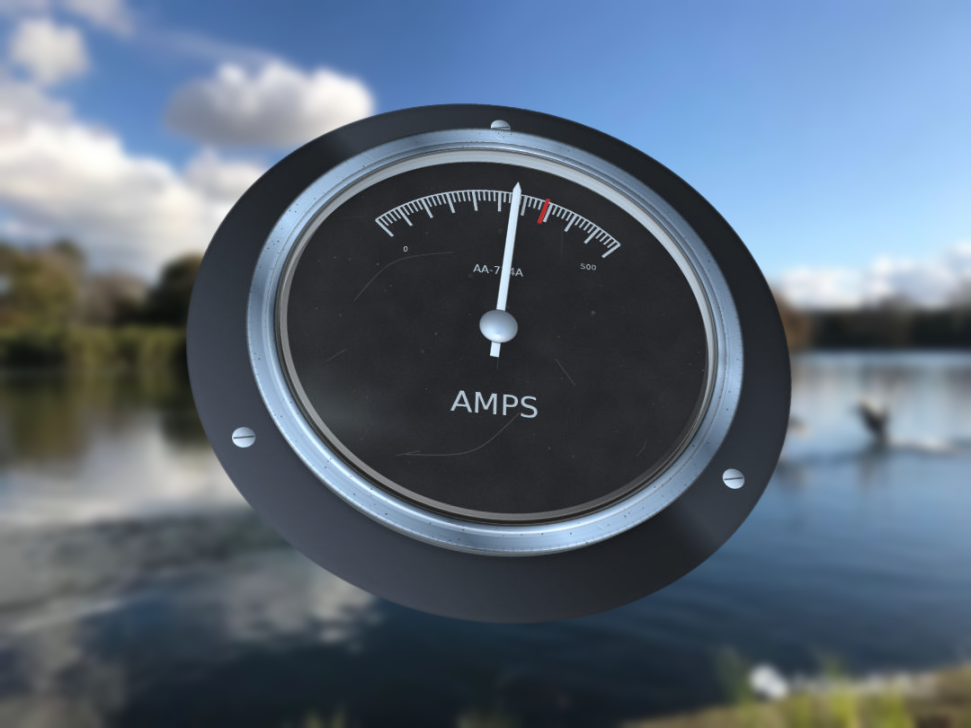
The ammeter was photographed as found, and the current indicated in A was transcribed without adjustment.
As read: 280 A
